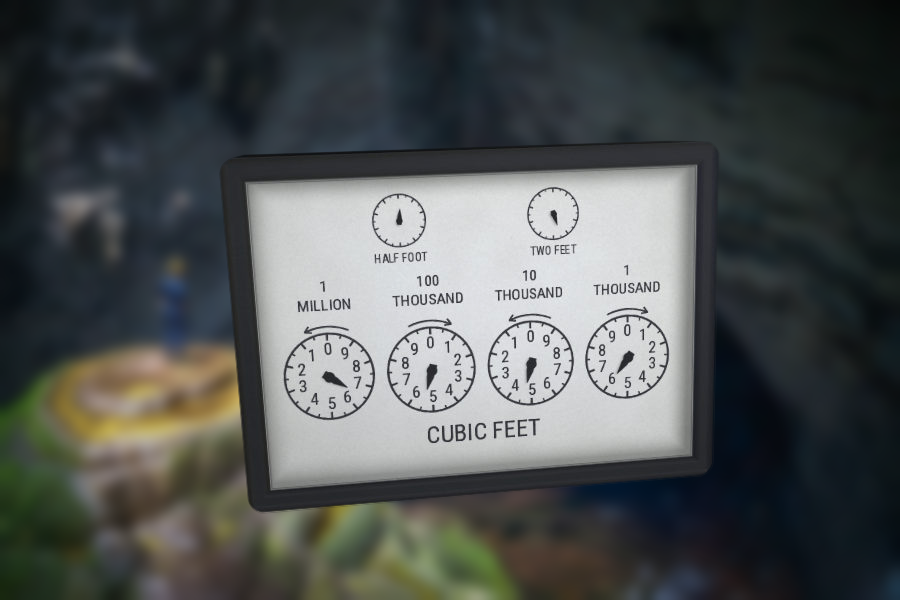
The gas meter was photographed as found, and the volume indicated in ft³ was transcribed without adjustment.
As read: 654600 ft³
